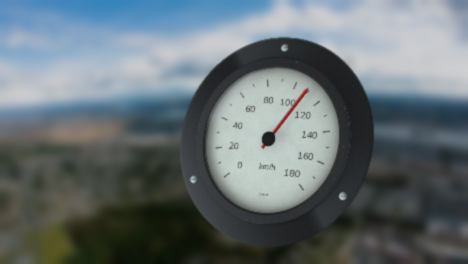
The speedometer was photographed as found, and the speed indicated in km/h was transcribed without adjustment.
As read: 110 km/h
